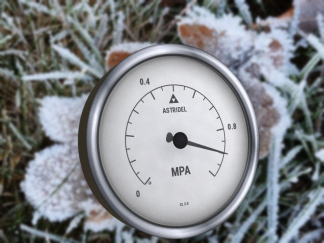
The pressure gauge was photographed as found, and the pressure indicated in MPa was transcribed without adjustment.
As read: 0.9 MPa
